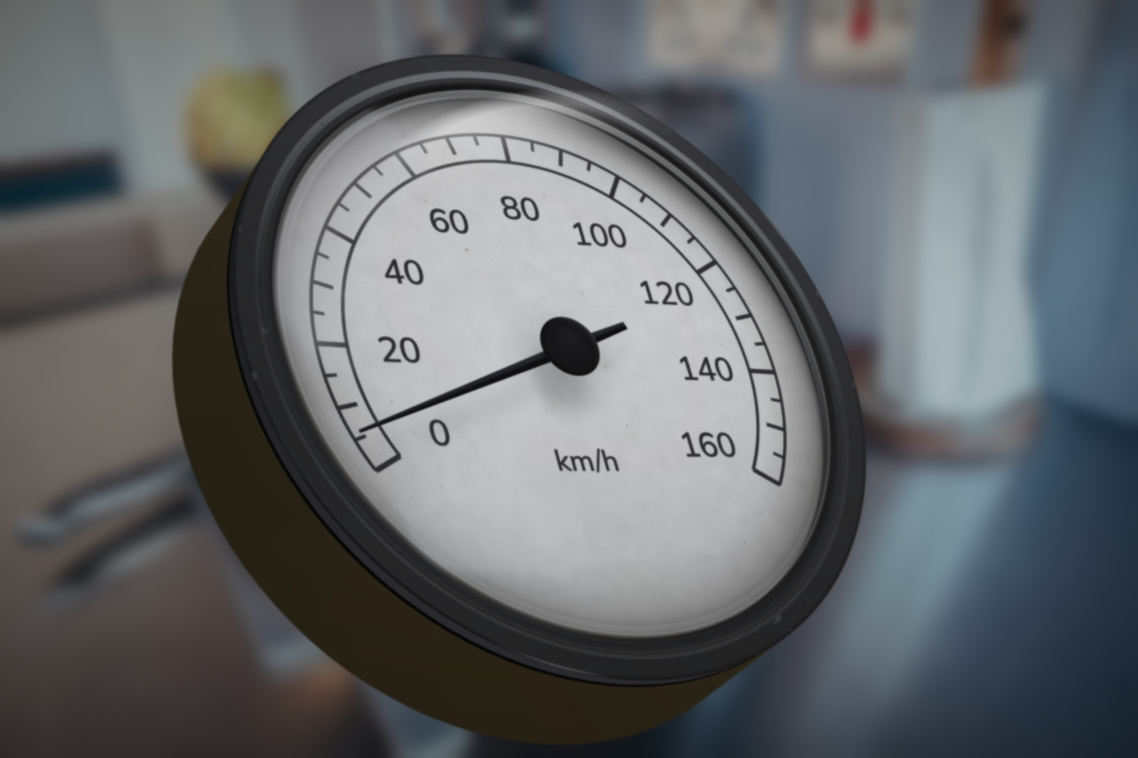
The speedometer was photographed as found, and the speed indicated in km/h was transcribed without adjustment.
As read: 5 km/h
